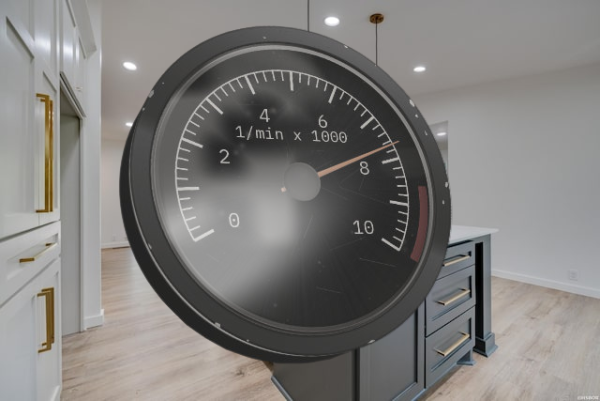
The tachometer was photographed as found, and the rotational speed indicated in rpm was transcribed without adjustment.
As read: 7700 rpm
